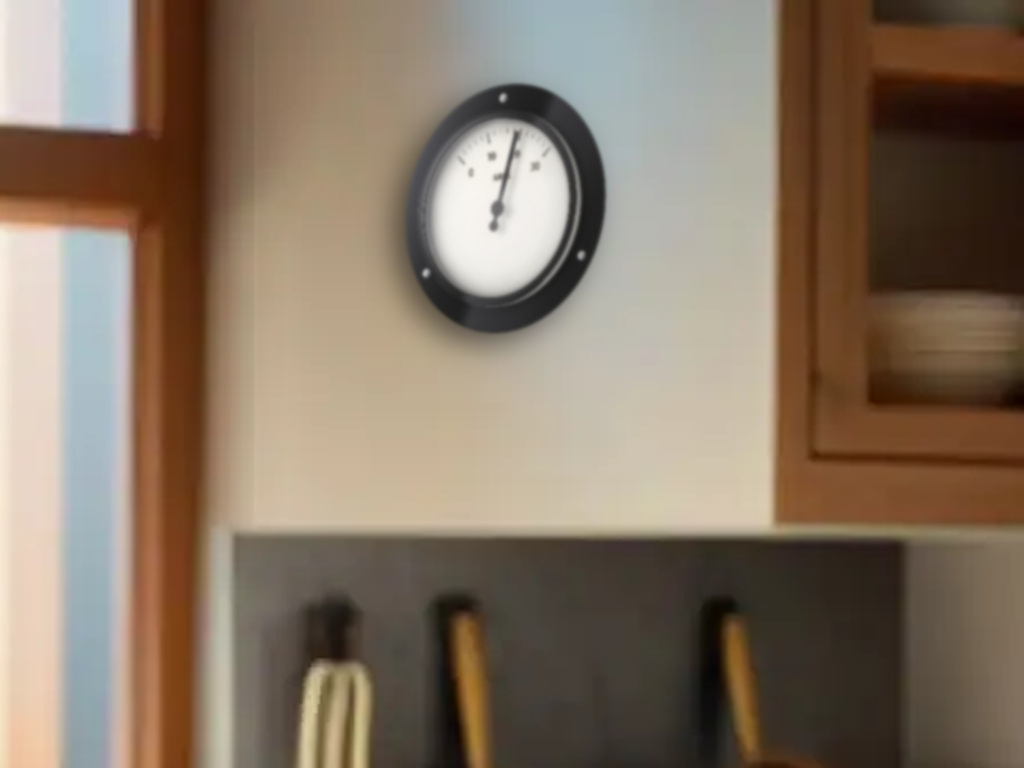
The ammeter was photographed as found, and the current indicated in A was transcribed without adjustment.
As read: 20 A
